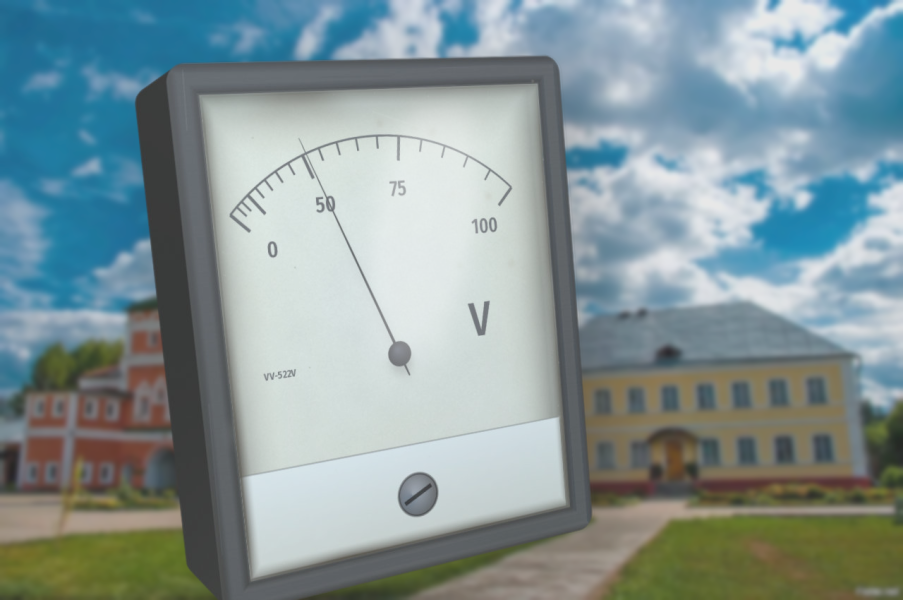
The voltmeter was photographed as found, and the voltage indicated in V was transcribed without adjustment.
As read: 50 V
